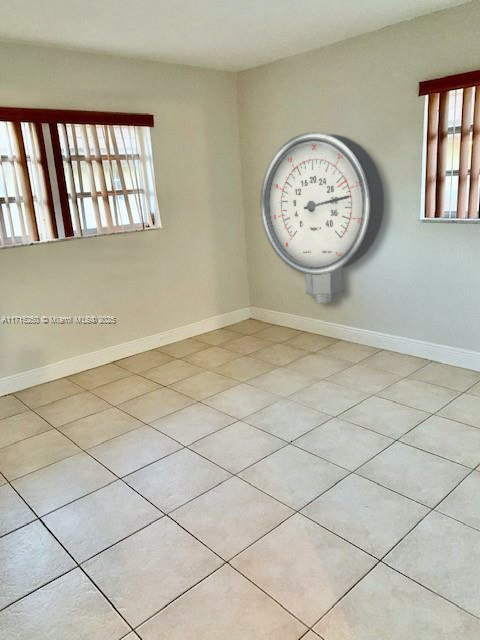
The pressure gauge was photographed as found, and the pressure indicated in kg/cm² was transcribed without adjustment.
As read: 32 kg/cm²
